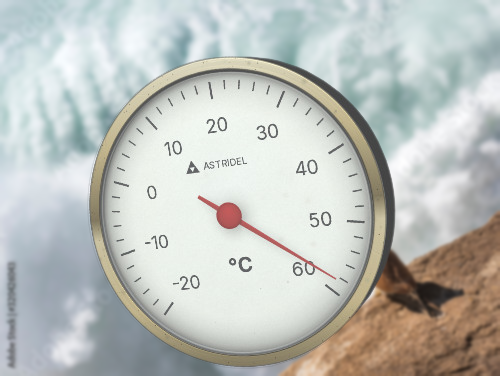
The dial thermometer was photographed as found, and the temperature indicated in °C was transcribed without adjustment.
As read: 58 °C
